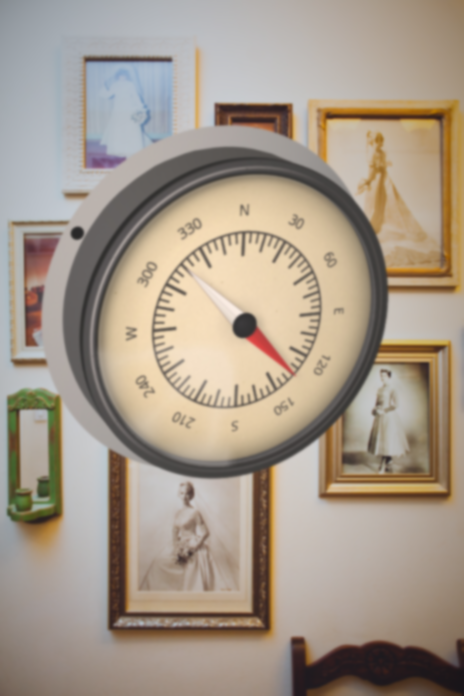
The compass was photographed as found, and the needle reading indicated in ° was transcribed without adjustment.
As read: 135 °
